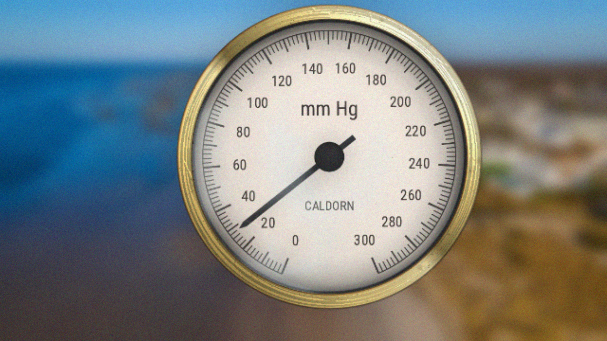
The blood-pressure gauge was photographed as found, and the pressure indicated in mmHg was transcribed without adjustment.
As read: 28 mmHg
